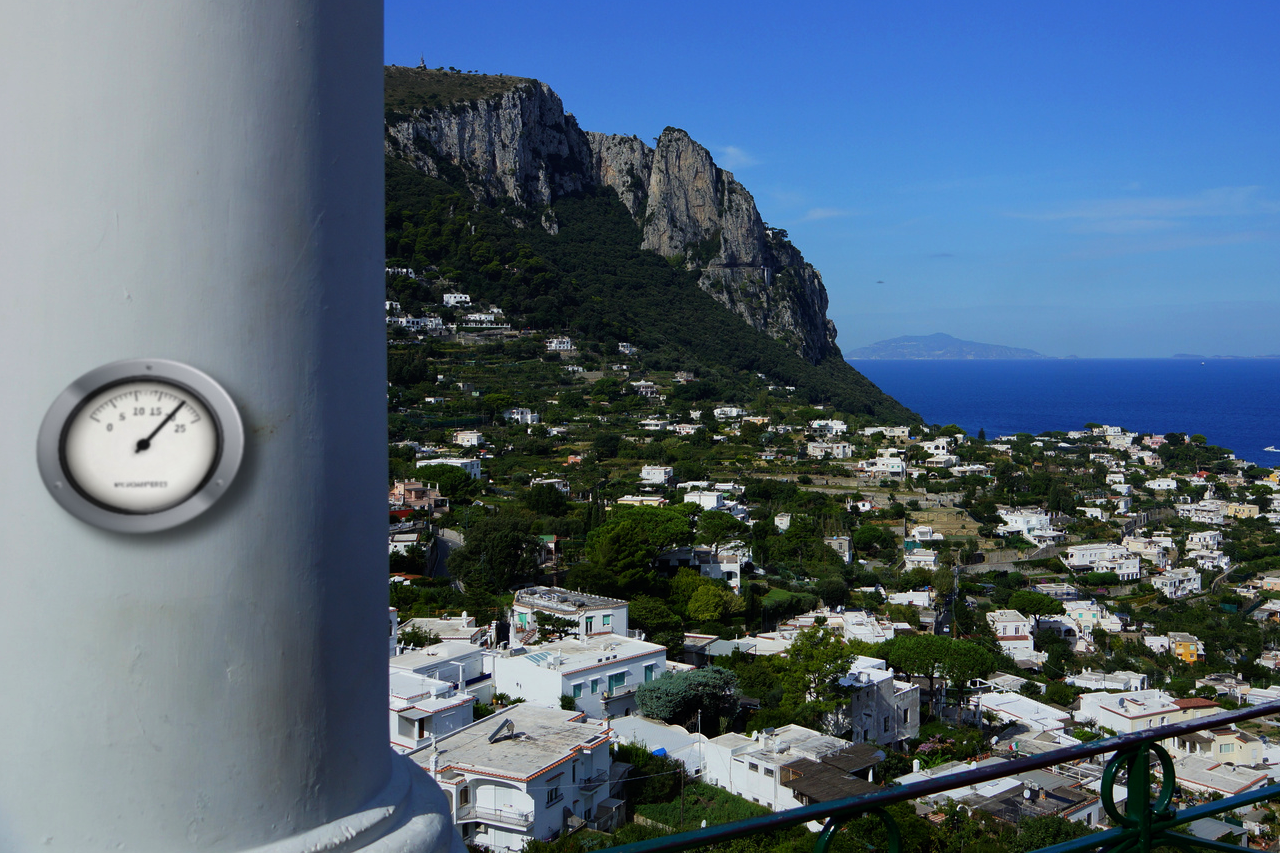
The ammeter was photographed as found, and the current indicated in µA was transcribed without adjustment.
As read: 20 µA
